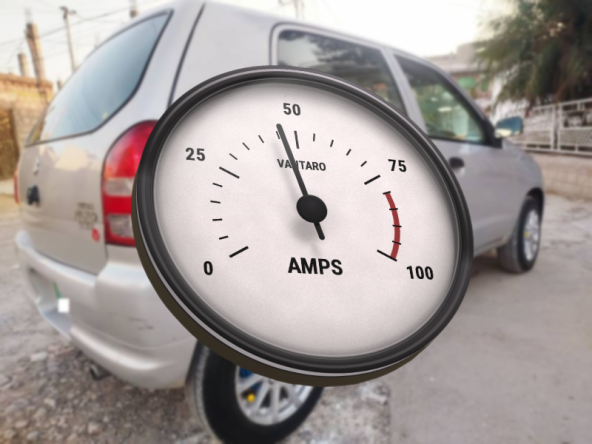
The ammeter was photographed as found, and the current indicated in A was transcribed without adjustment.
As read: 45 A
